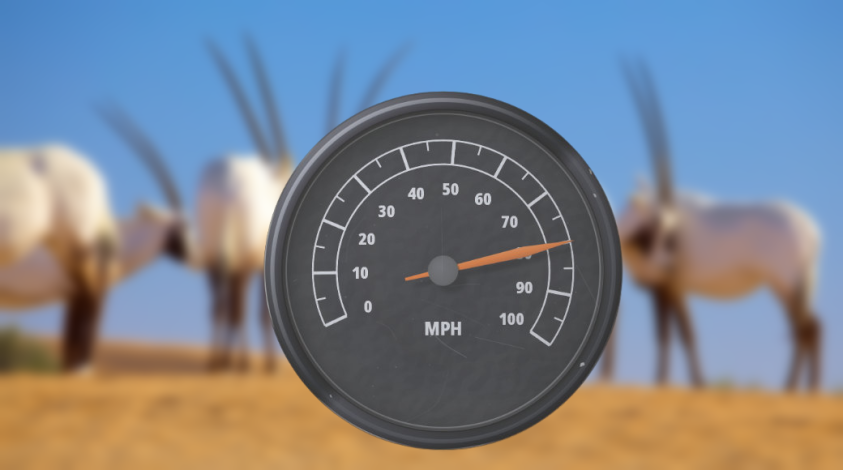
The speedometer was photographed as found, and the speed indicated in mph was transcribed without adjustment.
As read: 80 mph
